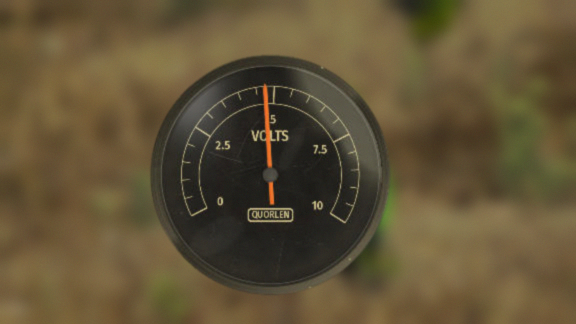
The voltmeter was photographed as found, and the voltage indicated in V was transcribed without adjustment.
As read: 4.75 V
